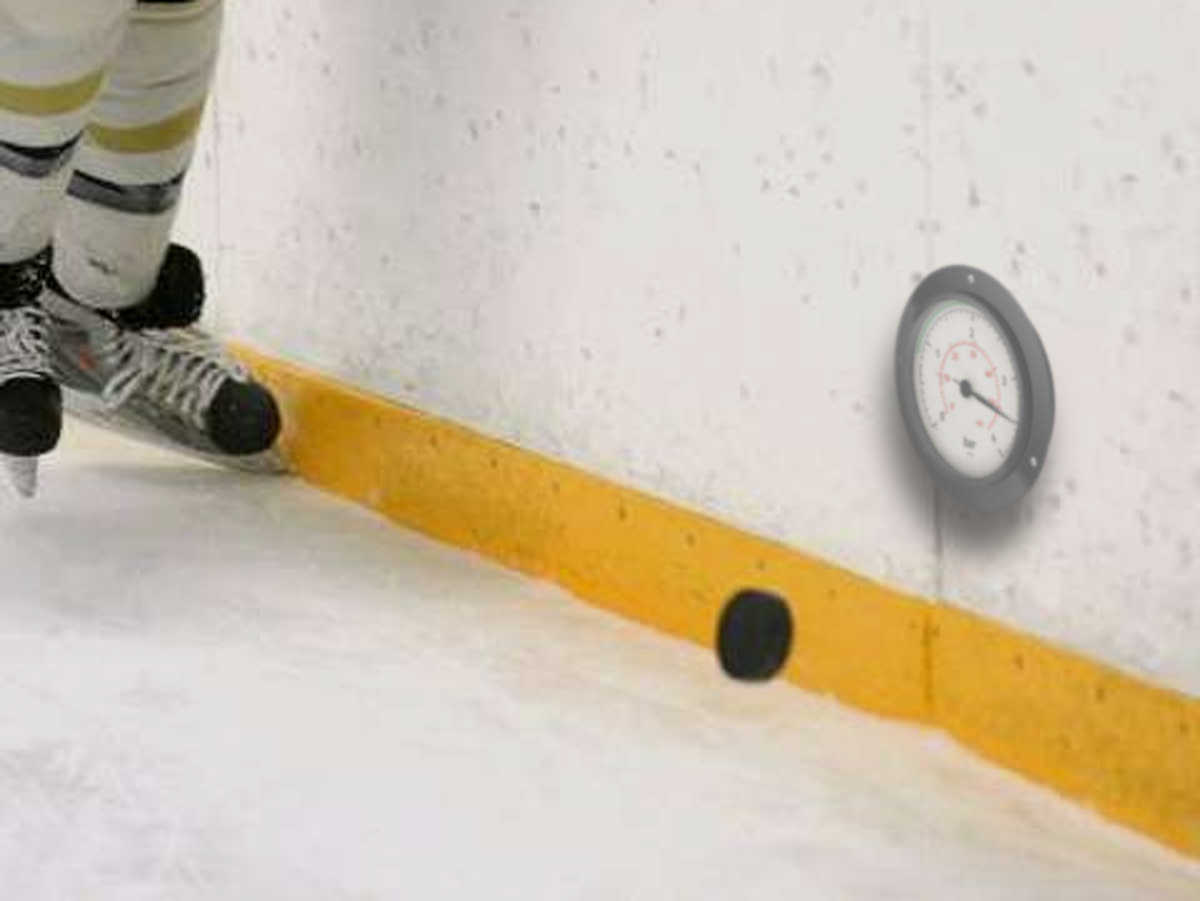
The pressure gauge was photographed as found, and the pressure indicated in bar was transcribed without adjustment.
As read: 3.5 bar
